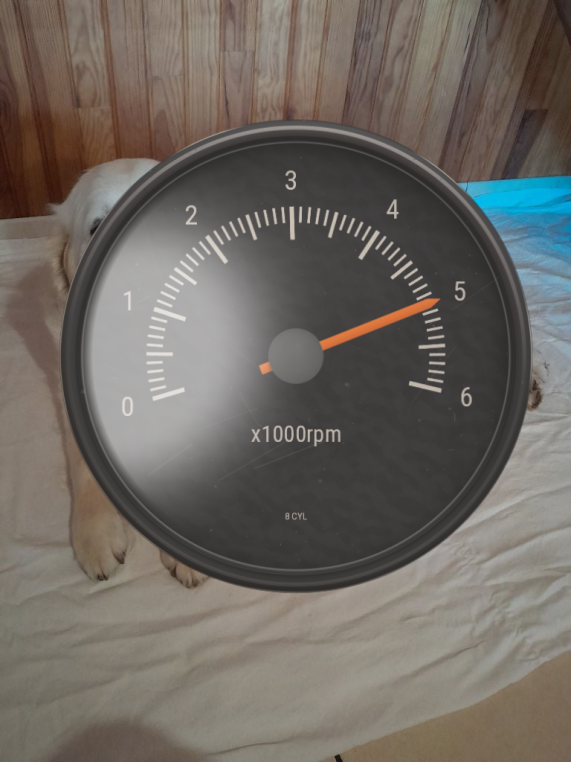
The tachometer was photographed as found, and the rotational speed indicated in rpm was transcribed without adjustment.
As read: 5000 rpm
